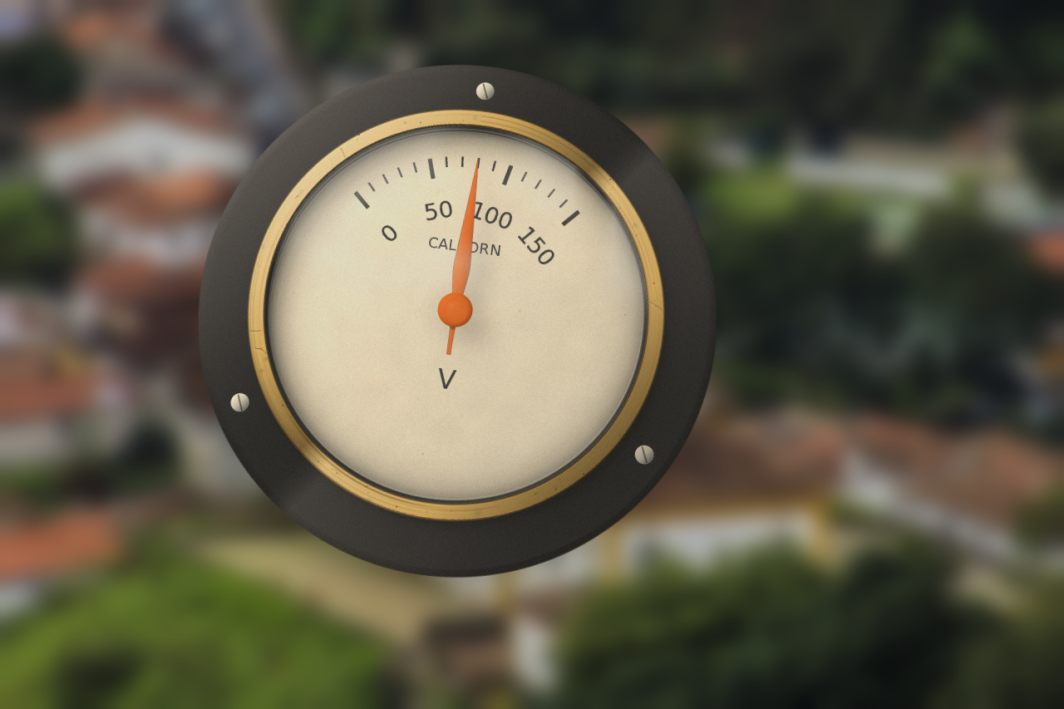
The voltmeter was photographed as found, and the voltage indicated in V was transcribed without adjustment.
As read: 80 V
